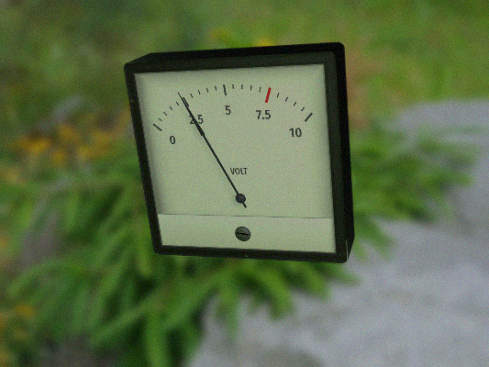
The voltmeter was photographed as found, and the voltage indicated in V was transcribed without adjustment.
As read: 2.5 V
